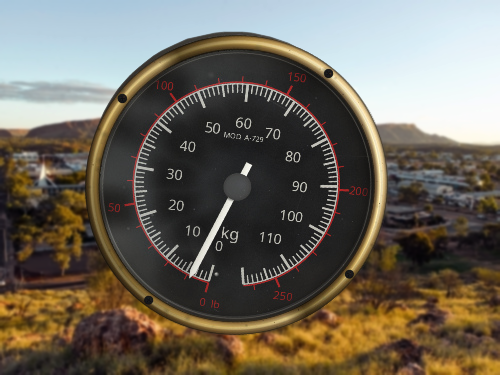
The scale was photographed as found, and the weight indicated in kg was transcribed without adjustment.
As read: 4 kg
